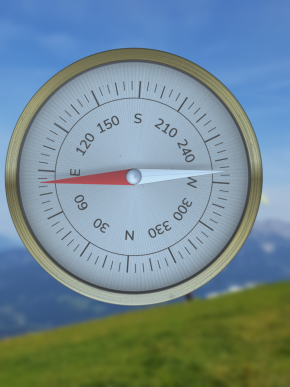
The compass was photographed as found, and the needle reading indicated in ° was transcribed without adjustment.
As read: 82.5 °
